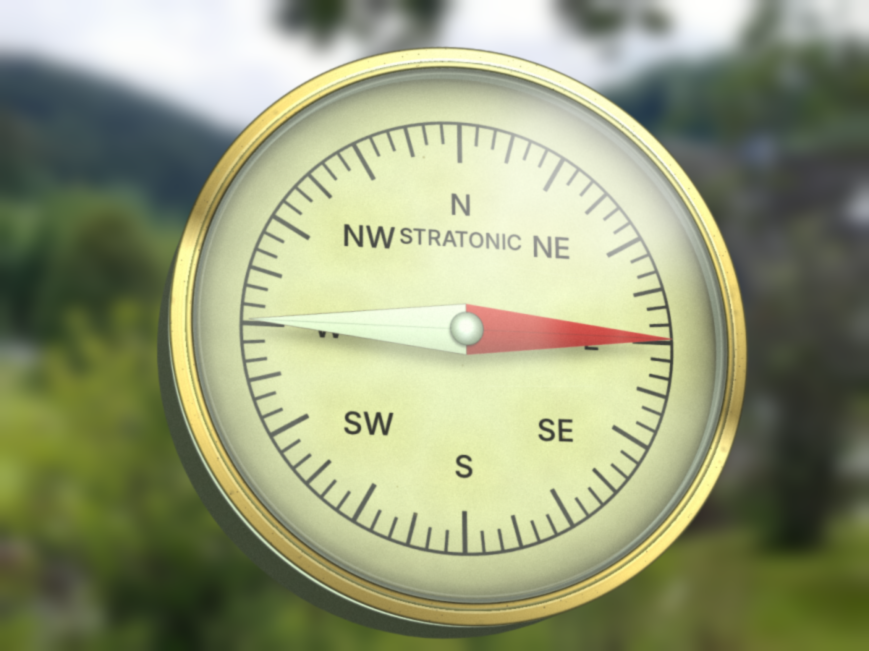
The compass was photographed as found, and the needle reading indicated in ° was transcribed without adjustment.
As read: 90 °
